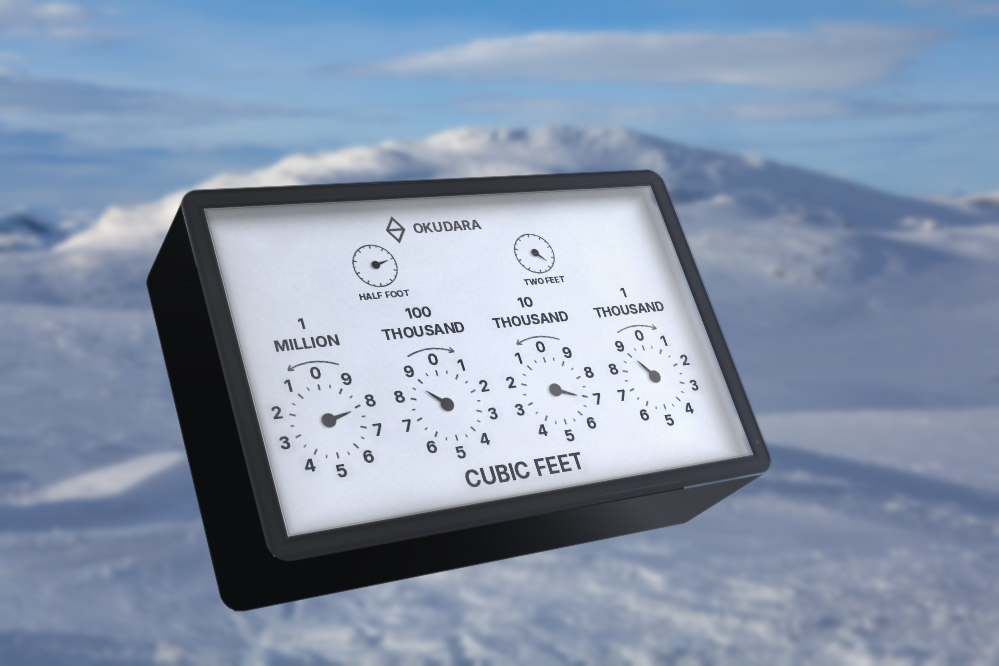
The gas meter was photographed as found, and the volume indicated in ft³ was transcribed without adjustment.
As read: 786900 ft³
